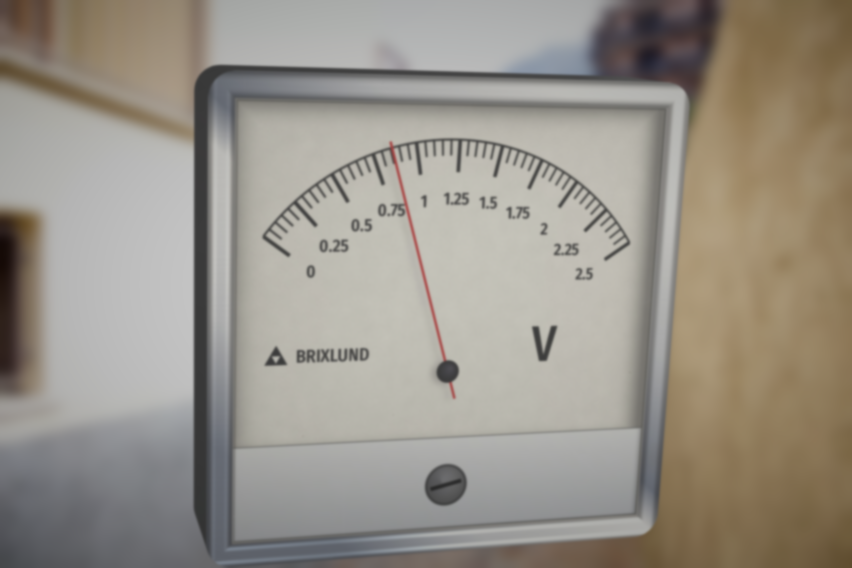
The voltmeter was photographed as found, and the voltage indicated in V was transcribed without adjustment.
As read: 0.85 V
